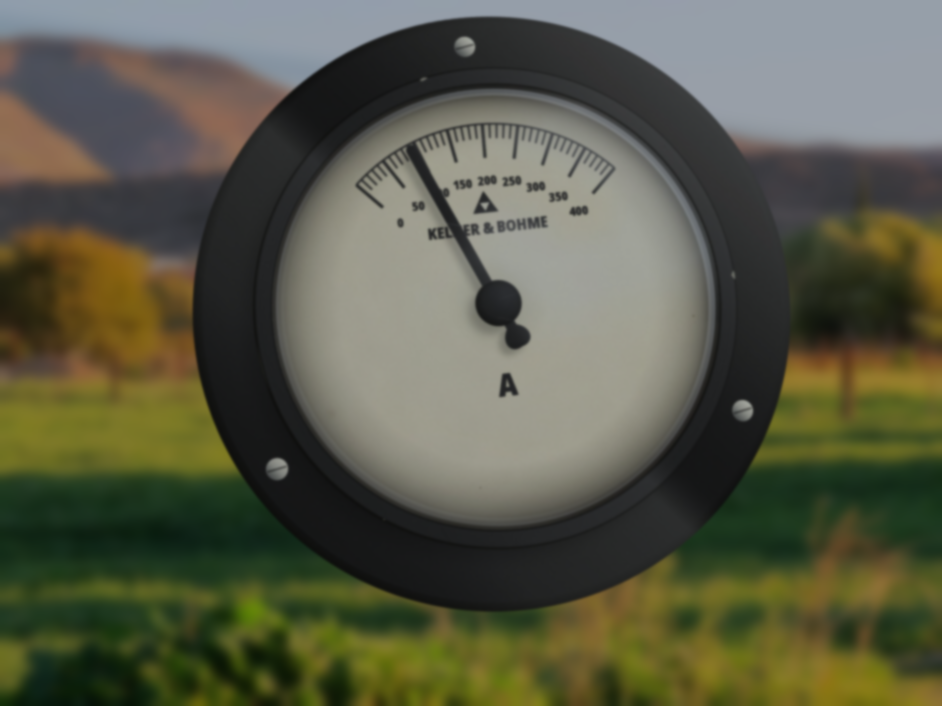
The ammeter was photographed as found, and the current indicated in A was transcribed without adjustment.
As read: 90 A
